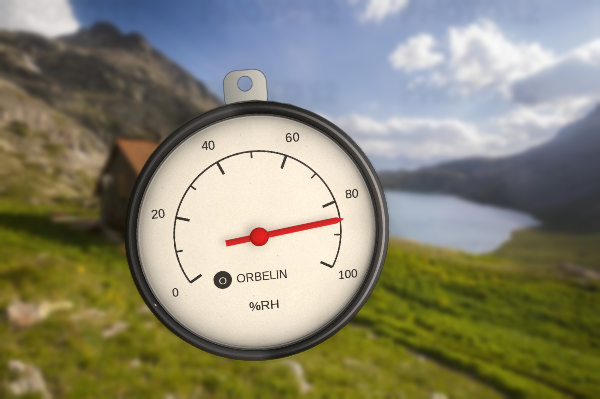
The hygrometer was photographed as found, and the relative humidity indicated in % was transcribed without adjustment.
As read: 85 %
